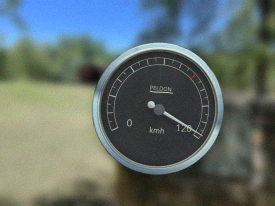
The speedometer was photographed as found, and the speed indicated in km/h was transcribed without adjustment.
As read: 117.5 km/h
